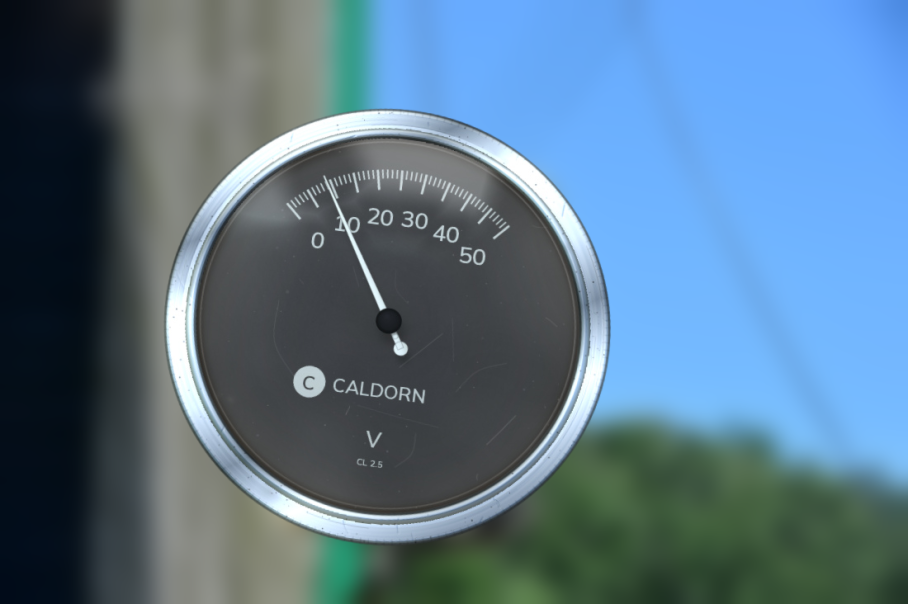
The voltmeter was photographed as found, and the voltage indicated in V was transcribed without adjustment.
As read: 9 V
